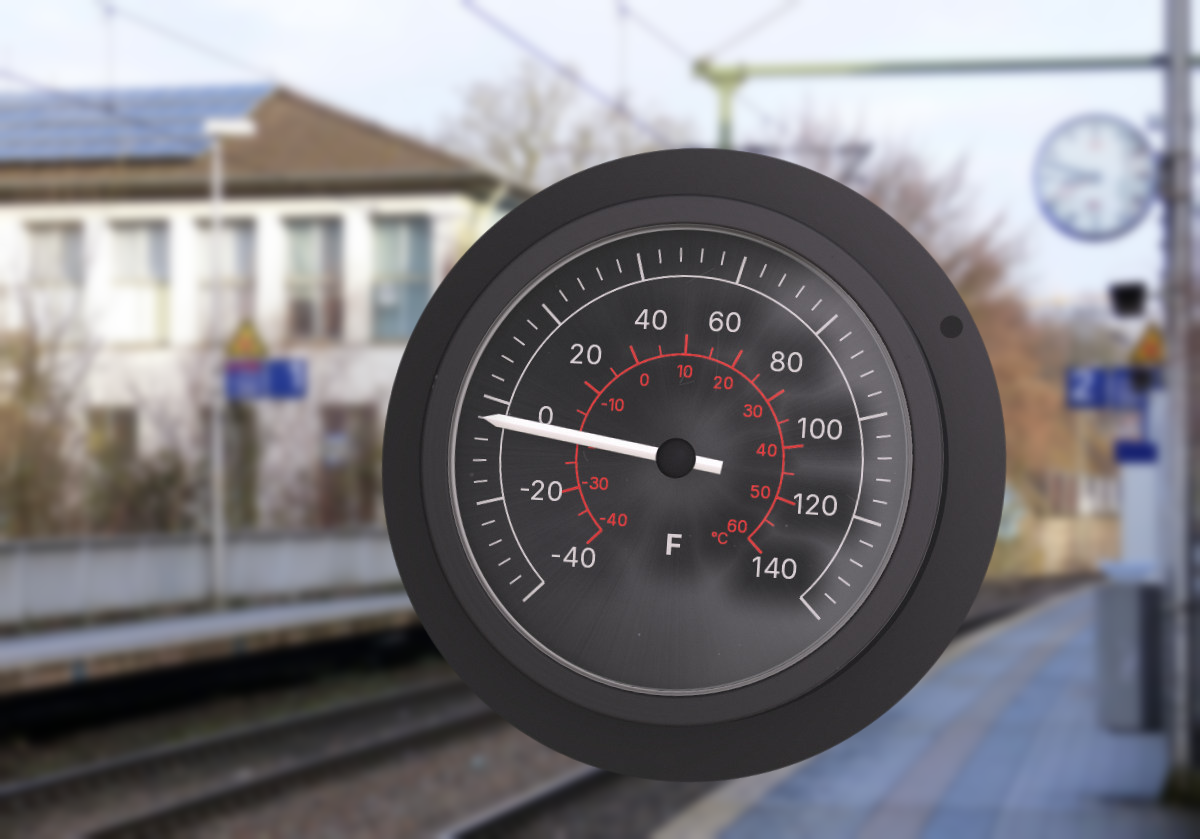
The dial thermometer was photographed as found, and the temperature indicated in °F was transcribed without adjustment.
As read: -4 °F
